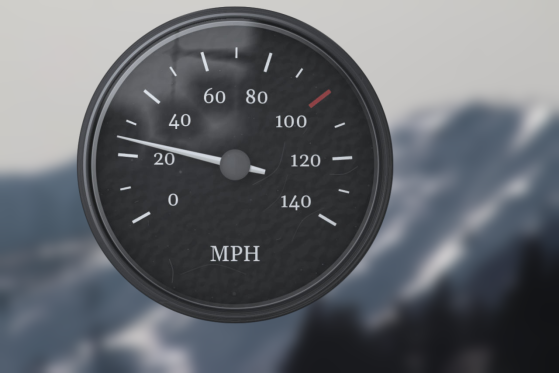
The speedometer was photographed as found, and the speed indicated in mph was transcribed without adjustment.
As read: 25 mph
